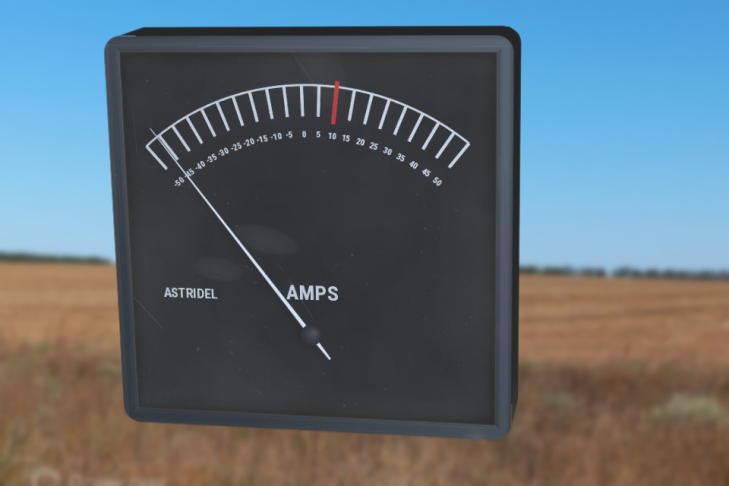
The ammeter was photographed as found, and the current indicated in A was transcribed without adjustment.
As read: -45 A
